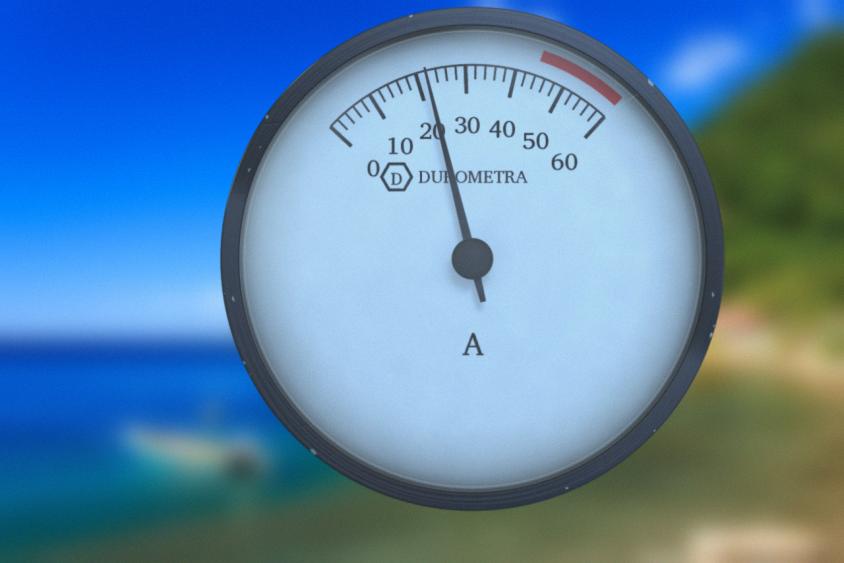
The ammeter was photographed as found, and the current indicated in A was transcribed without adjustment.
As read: 22 A
